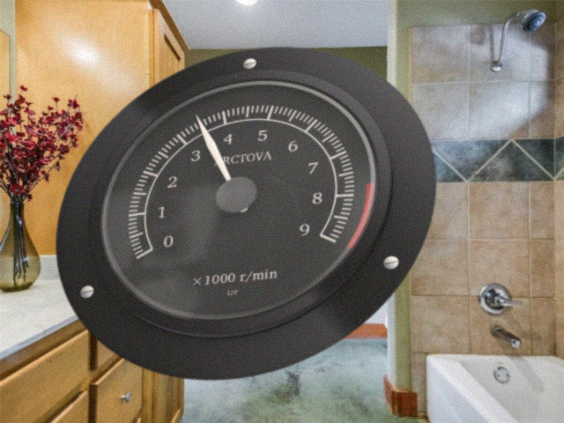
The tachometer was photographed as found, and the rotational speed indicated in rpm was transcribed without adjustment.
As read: 3500 rpm
